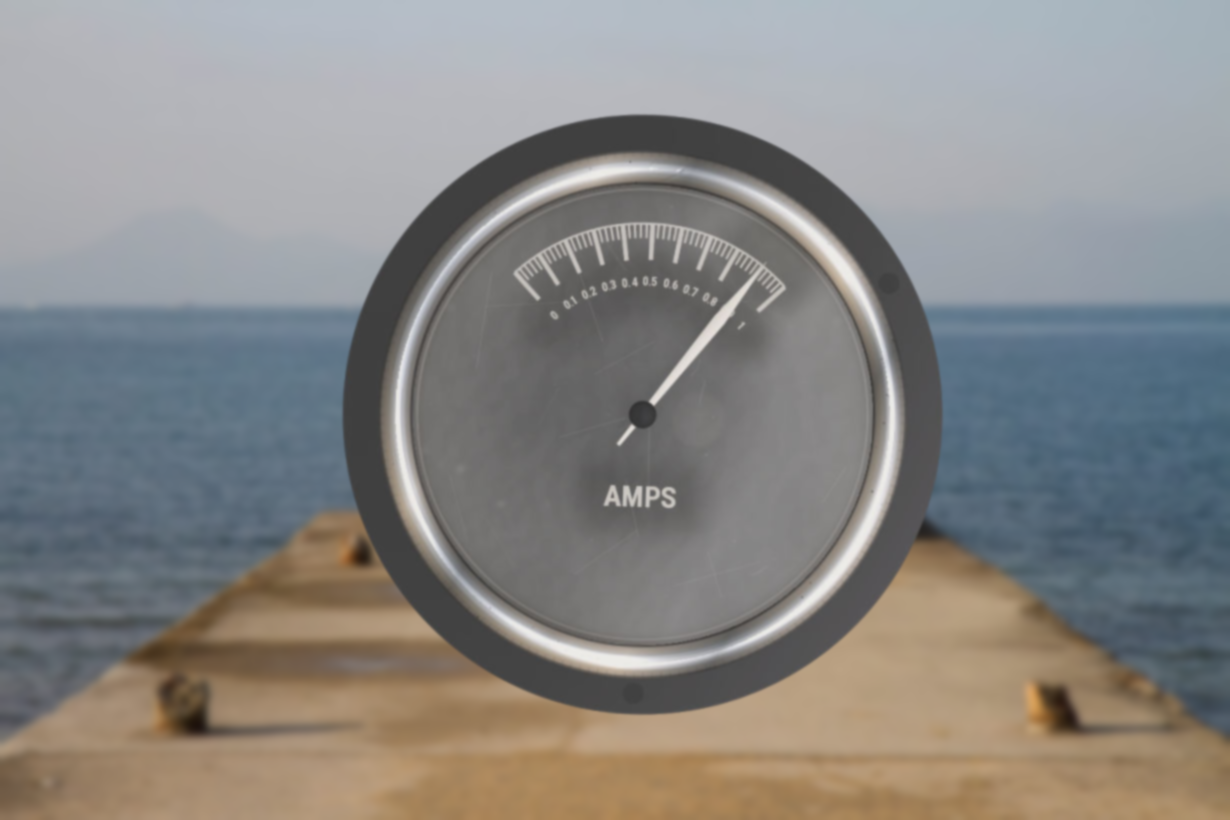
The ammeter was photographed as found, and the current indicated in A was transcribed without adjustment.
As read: 0.9 A
